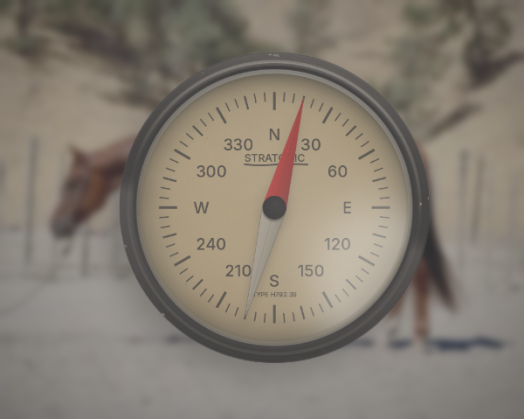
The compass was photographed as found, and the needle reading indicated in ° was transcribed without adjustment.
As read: 15 °
